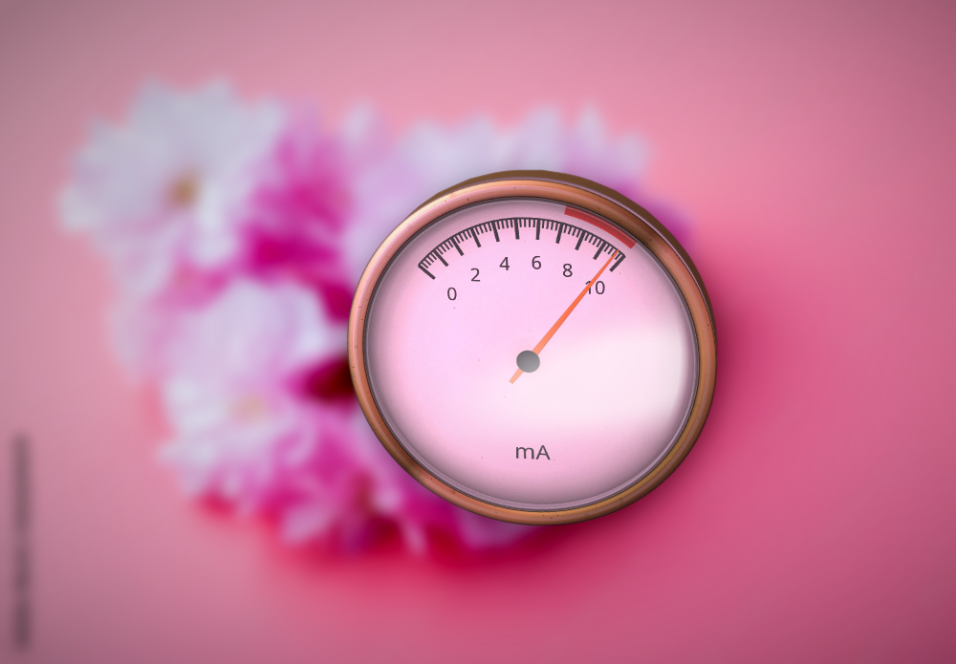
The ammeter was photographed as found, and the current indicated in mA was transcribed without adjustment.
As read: 9.6 mA
